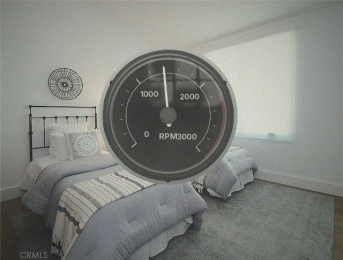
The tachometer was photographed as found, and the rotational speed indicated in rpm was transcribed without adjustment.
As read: 1400 rpm
